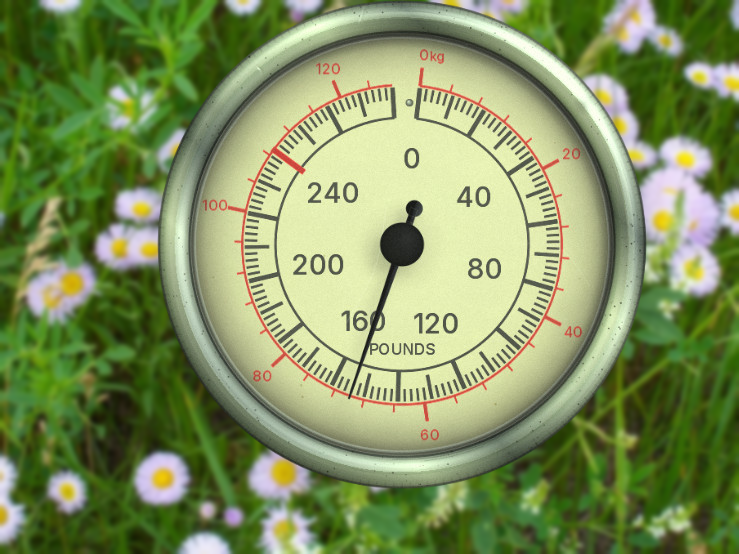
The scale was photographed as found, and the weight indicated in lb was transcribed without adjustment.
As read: 154 lb
